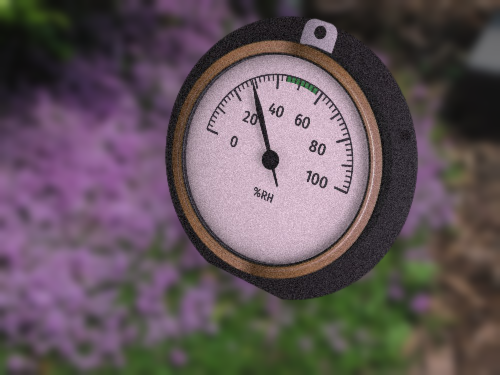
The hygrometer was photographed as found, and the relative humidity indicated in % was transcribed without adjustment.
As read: 30 %
